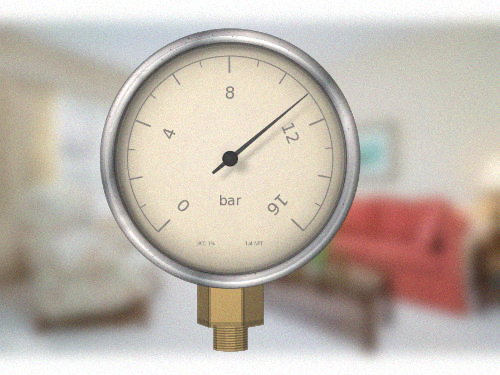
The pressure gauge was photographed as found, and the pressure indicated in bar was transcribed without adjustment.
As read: 11 bar
